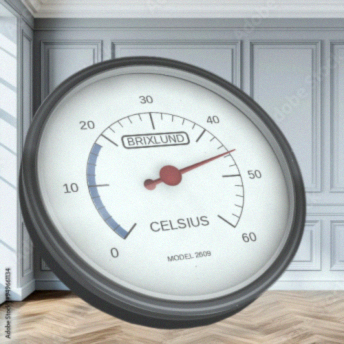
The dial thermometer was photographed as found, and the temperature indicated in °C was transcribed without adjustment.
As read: 46 °C
